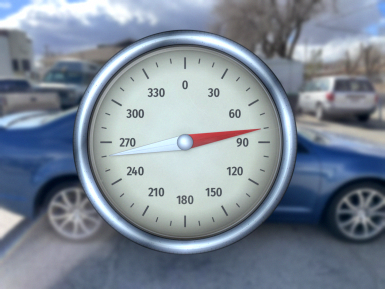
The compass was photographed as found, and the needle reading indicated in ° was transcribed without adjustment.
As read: 80 °
